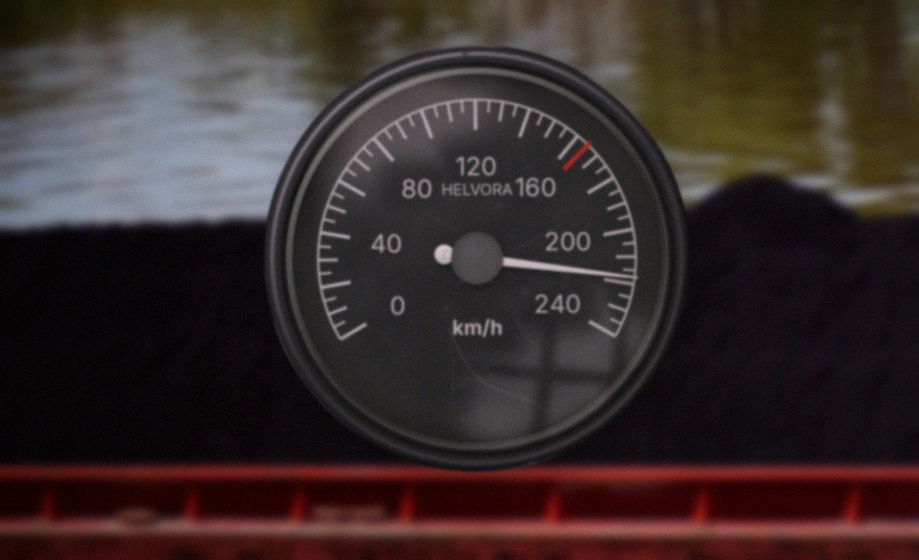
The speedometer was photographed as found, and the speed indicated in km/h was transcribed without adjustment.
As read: 217.5 km/h
